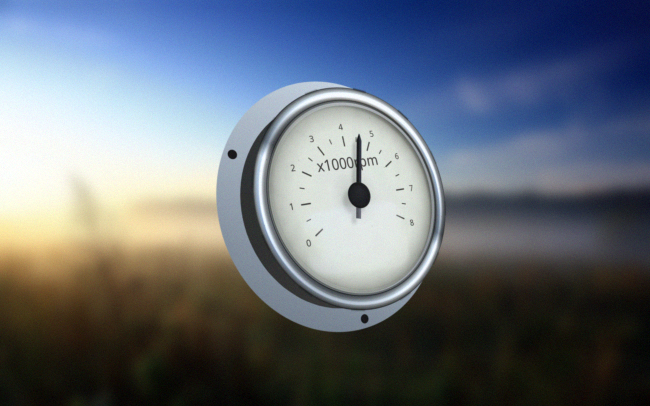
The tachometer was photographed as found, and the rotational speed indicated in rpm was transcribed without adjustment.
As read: 4500 rpm
